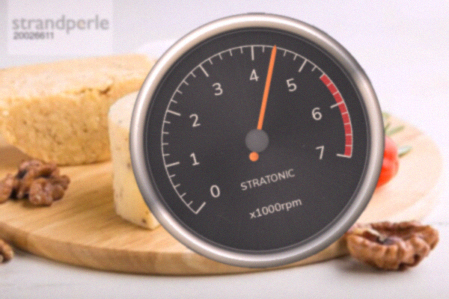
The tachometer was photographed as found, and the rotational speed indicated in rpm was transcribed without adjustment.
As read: 4400 rpm
